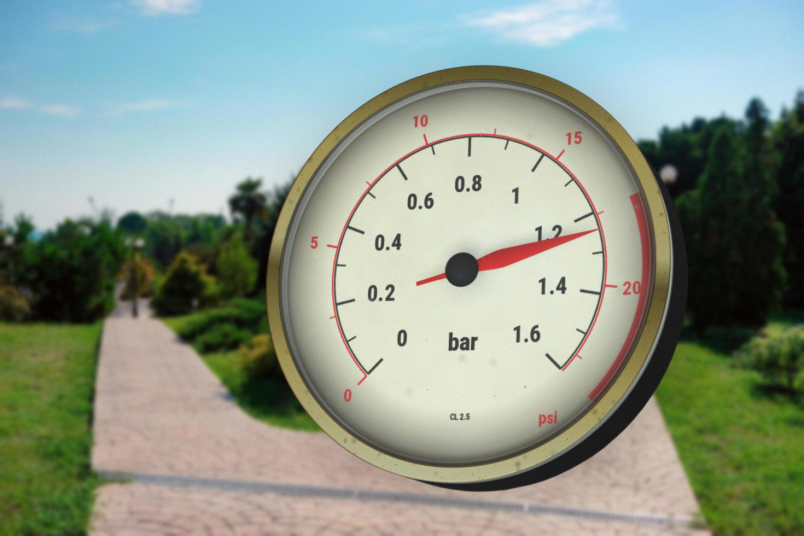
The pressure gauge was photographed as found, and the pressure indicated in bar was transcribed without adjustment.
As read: 1.25 bar
